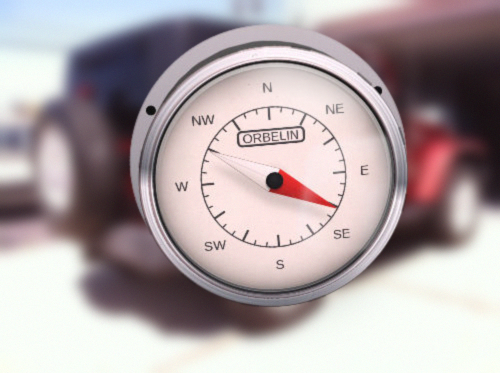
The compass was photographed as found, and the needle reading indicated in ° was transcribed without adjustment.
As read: 120 °
